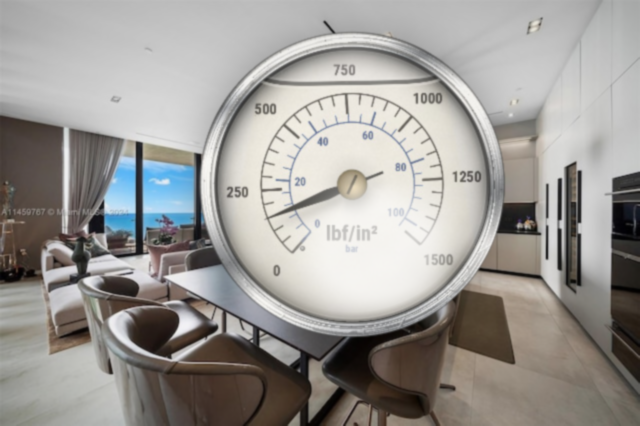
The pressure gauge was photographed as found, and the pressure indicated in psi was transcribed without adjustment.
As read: 150 psi
